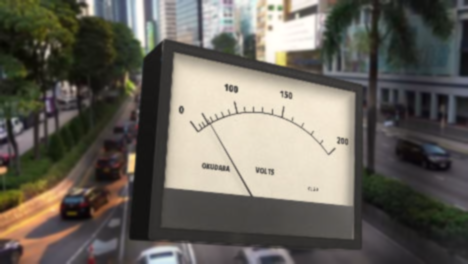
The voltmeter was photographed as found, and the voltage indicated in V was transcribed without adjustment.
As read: 50 V
